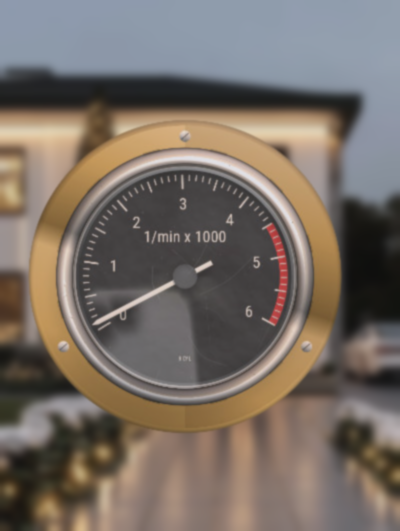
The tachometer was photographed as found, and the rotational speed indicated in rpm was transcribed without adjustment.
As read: 100 rpm
